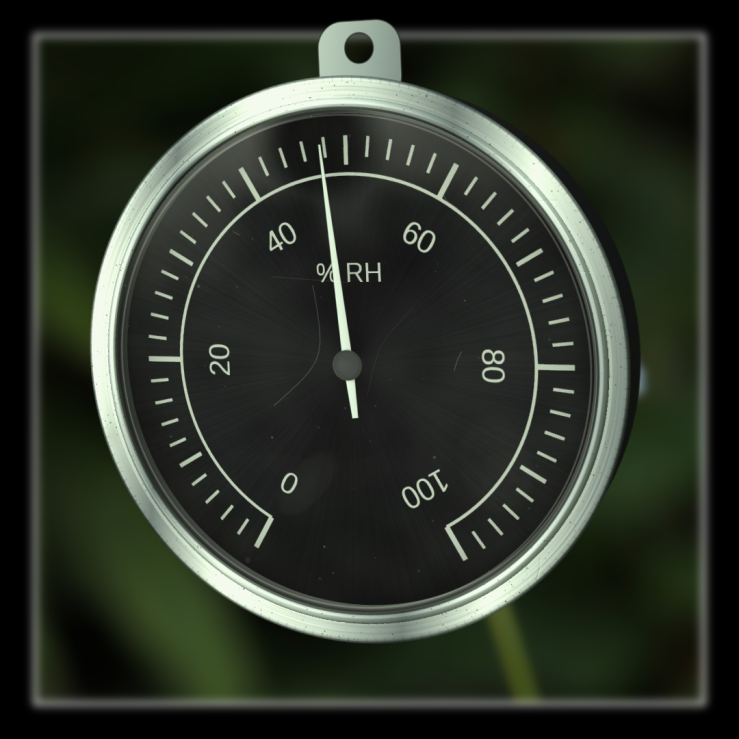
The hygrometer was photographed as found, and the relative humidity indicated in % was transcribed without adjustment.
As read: 48 %
